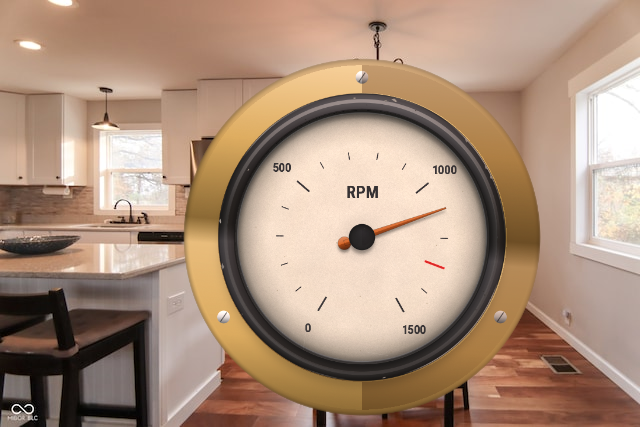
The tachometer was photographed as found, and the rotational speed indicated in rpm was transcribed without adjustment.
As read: 1100 rpm
